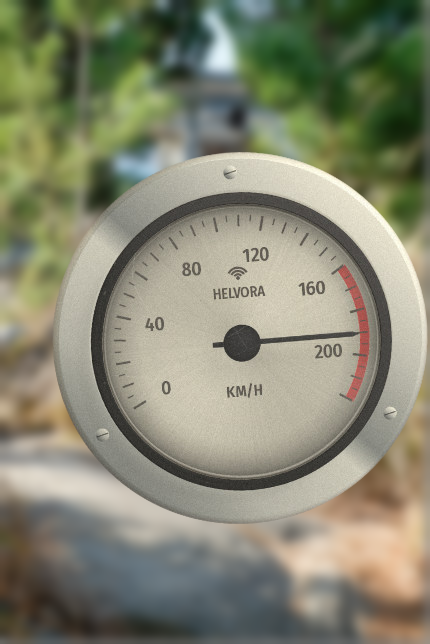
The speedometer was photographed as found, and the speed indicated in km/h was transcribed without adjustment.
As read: 190 km/h
